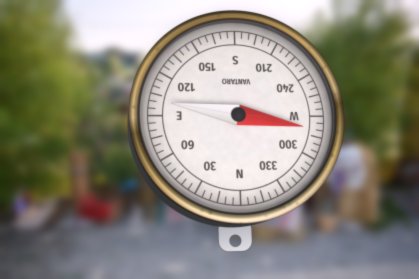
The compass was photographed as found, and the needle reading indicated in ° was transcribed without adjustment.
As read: 280 °
